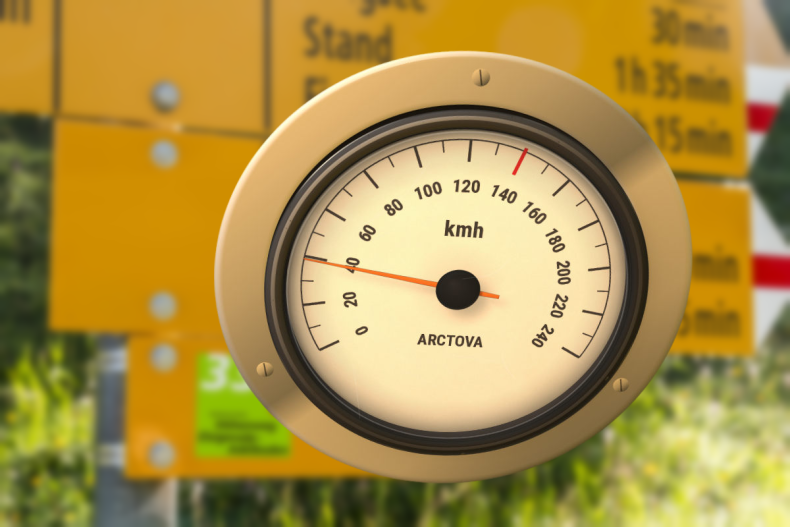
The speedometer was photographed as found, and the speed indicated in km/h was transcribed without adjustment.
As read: 40 km/h
